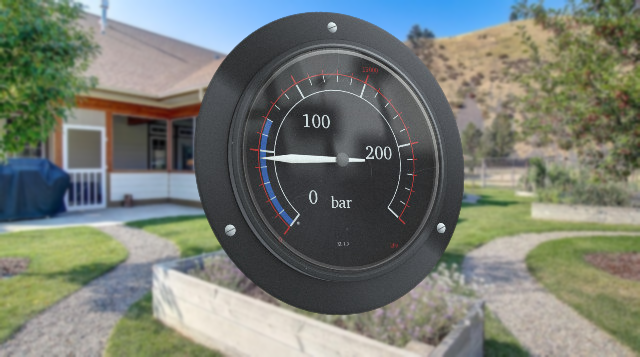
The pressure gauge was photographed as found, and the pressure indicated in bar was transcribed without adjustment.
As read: 45 bar
